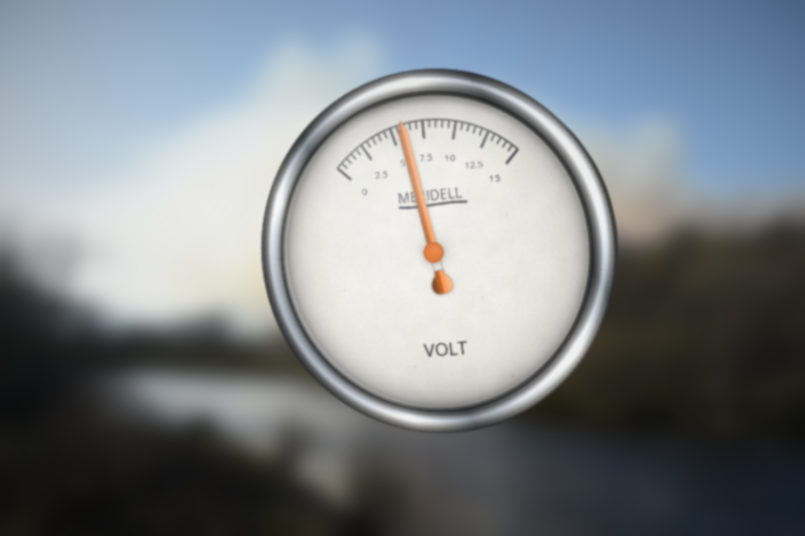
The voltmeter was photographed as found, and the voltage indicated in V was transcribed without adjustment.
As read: 6 V
